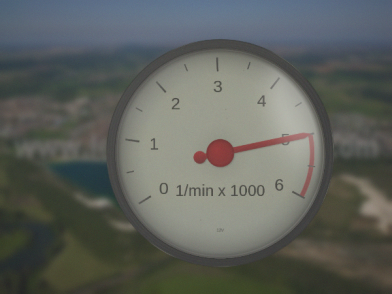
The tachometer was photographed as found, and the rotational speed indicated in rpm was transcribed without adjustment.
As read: 5000 rpm
